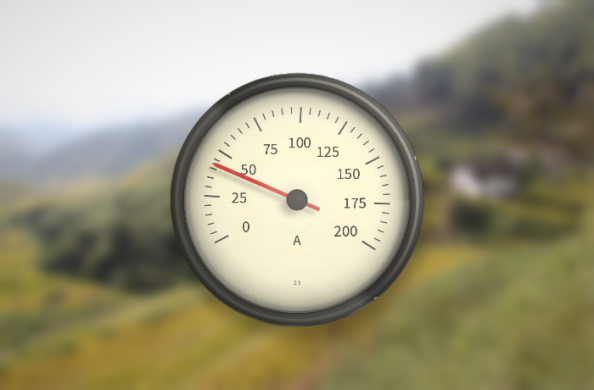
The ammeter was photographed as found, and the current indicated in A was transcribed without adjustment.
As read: 42.5 A
